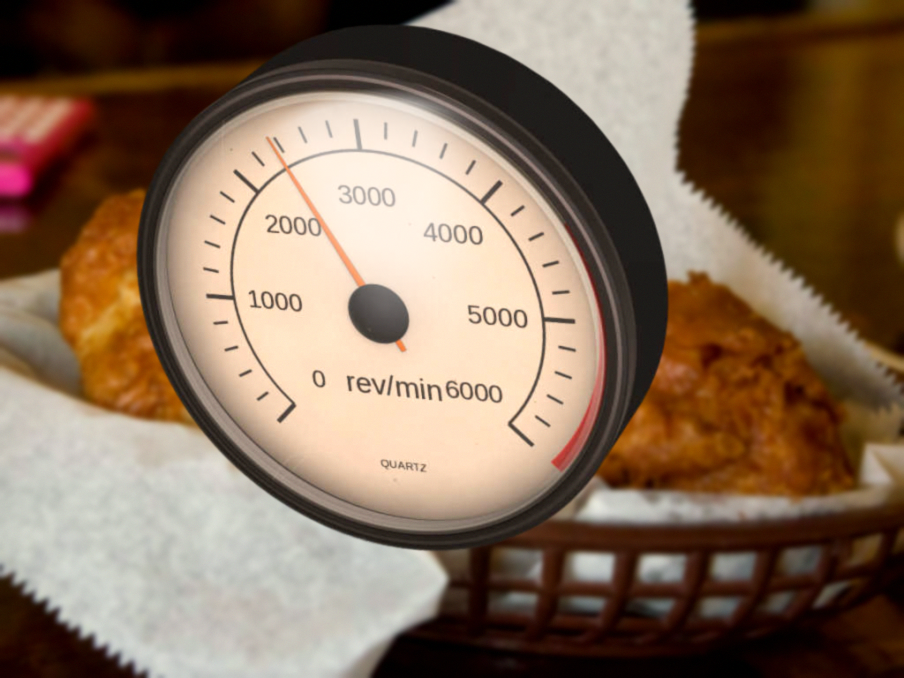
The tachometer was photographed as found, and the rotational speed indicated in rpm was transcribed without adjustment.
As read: 2400 rpm
